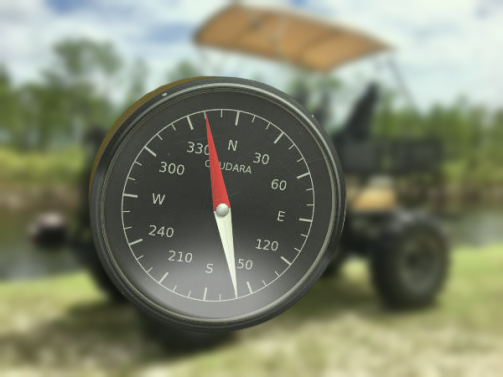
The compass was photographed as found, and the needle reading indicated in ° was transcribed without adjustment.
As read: 340 °
